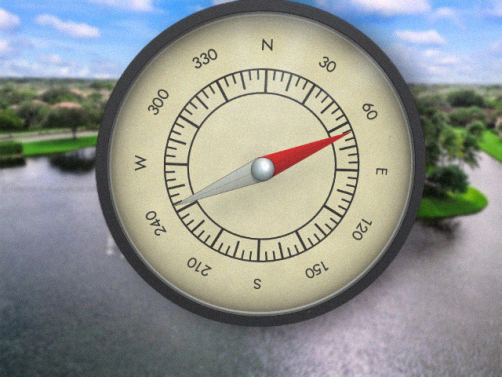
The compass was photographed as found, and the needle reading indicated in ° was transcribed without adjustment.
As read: 65 °
